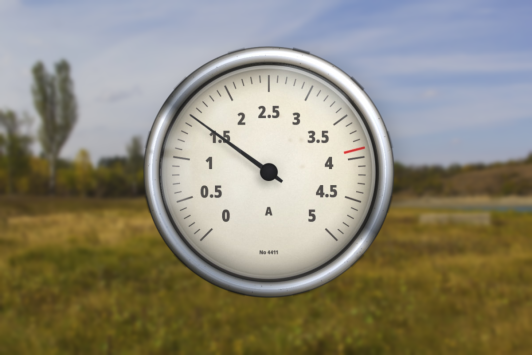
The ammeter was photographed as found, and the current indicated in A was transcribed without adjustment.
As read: 1.5 A
